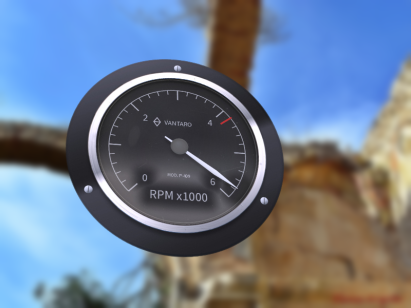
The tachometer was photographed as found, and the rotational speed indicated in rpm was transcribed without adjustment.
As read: 5800 rpm
